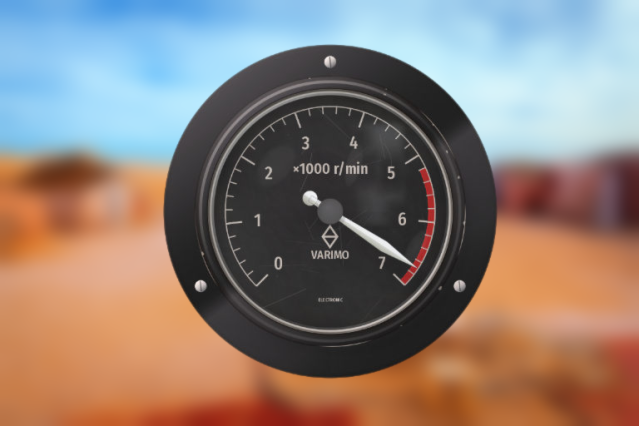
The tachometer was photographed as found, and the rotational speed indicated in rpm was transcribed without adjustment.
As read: 6700 rpm
